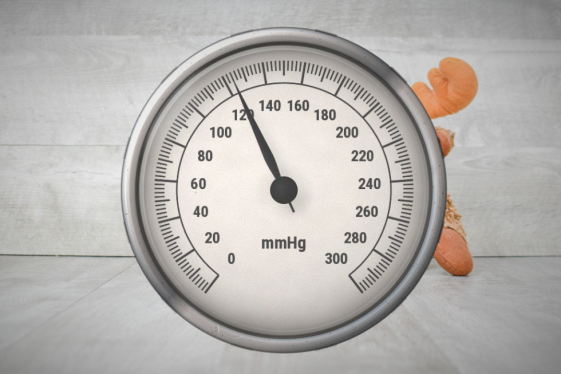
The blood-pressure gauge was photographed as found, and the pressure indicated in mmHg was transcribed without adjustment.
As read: 124 mmHg
